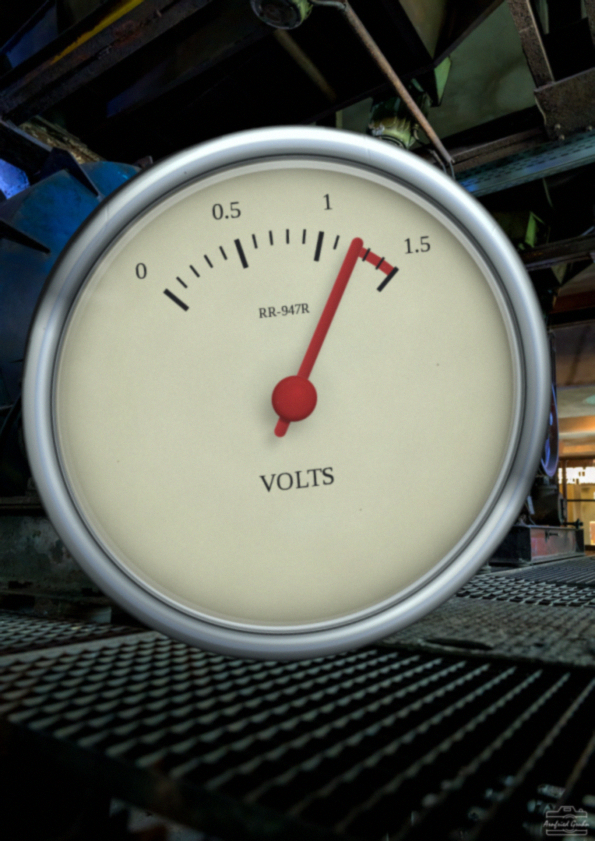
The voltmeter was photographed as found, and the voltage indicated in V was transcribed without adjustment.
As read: 1.2 V
